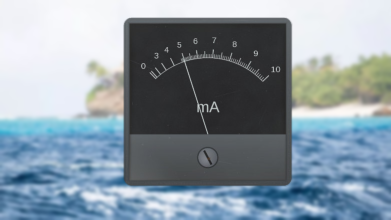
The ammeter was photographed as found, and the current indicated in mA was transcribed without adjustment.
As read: 5 mA
